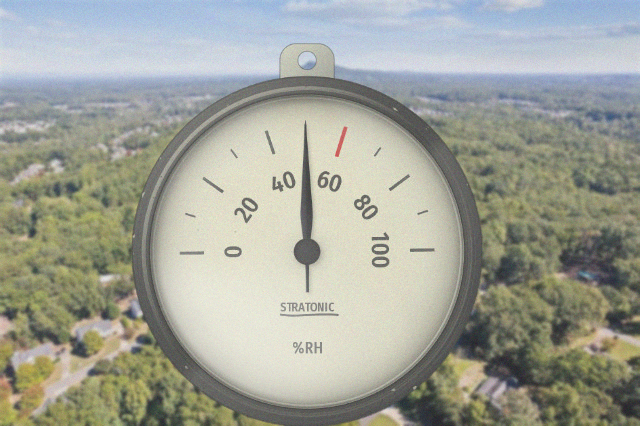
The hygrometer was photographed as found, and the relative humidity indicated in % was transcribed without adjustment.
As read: 50 %
